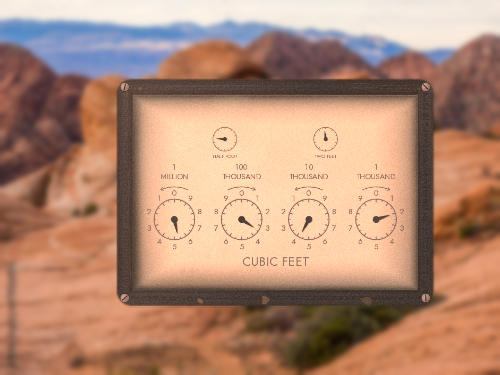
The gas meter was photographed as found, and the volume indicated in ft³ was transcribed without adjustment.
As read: 534200 ft³
